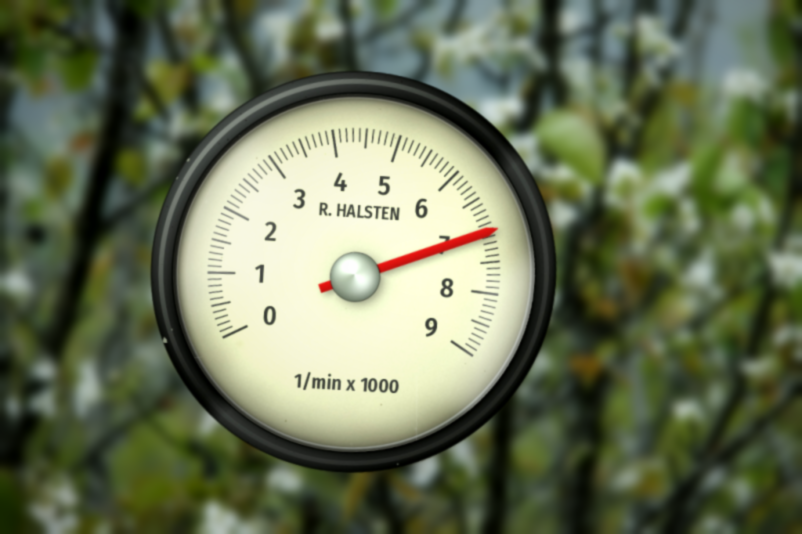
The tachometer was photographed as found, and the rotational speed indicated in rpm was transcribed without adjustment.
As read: 7000 rpm
